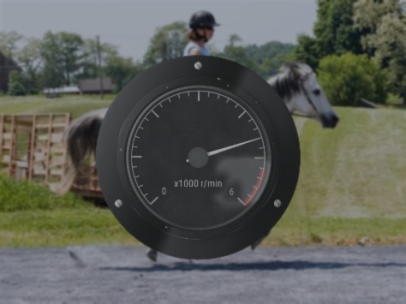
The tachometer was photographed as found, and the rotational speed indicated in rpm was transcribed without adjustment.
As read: 4600 rpm
